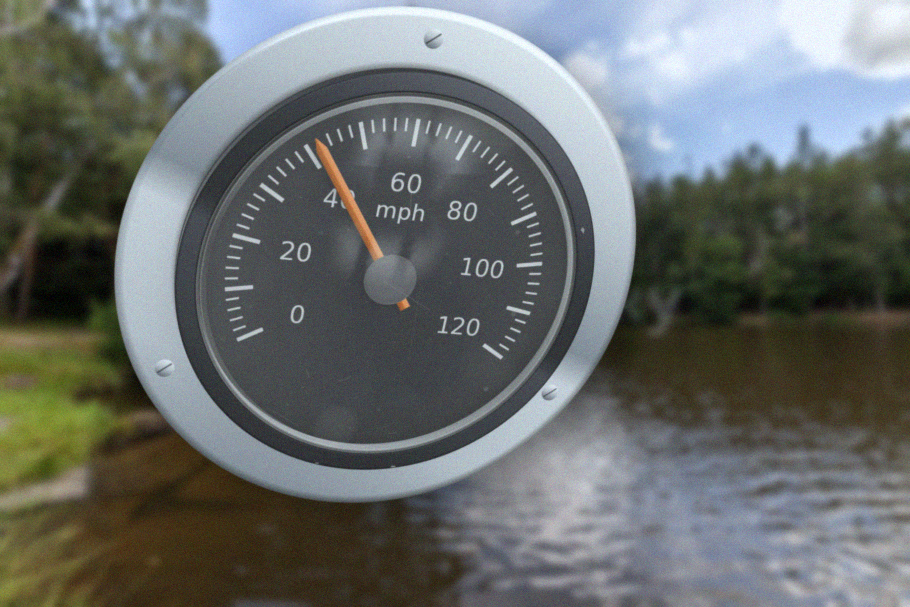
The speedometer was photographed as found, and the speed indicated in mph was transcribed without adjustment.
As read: 42 mph
